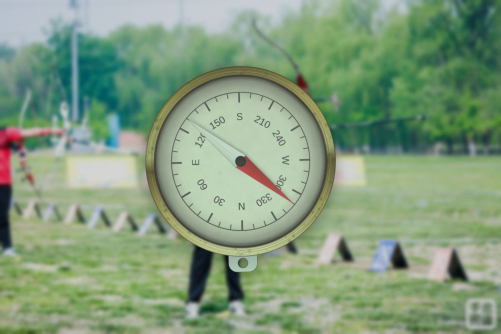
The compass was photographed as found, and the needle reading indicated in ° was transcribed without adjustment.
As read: 310 °
